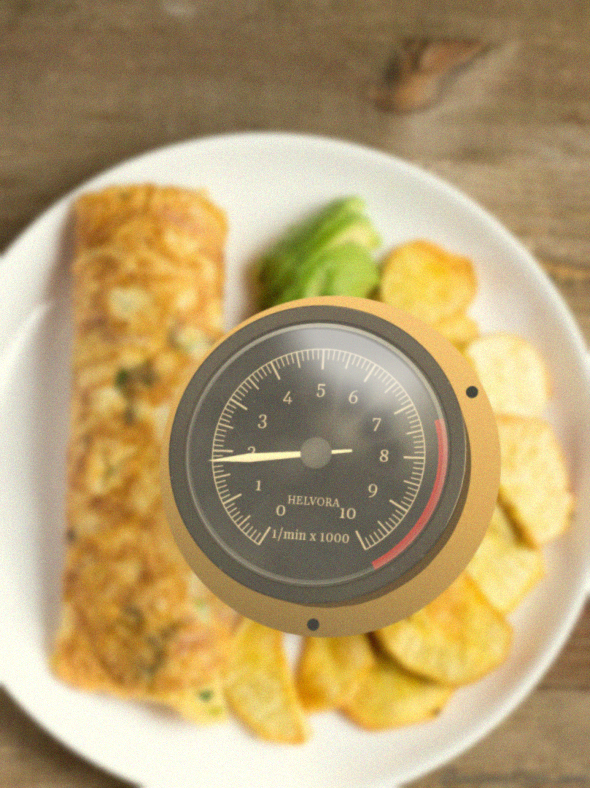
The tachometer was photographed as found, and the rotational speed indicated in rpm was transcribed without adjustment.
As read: 1800 rpm
